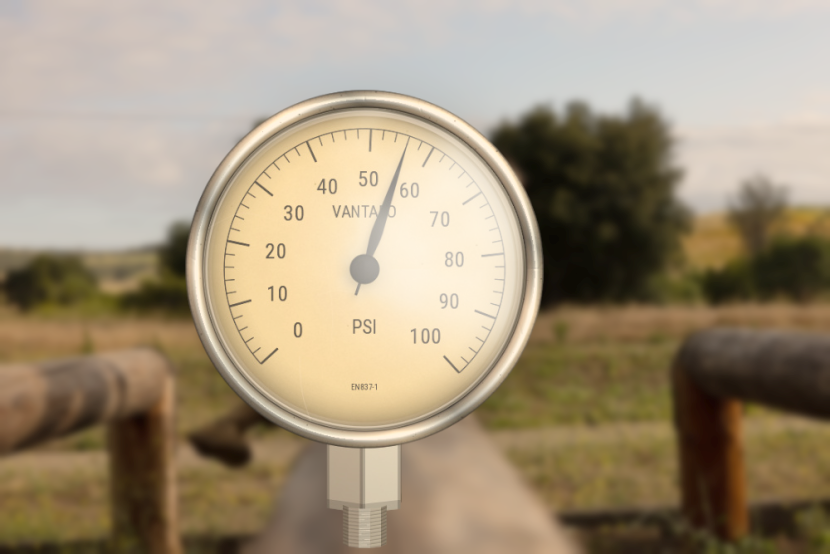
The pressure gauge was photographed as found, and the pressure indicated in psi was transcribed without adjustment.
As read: 56 psi
